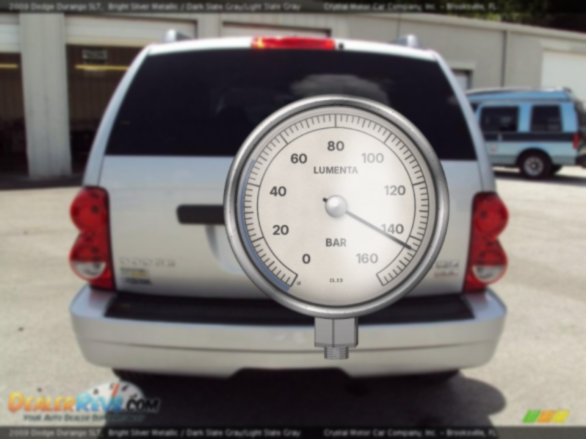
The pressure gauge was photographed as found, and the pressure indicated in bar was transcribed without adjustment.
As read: 144 bar
